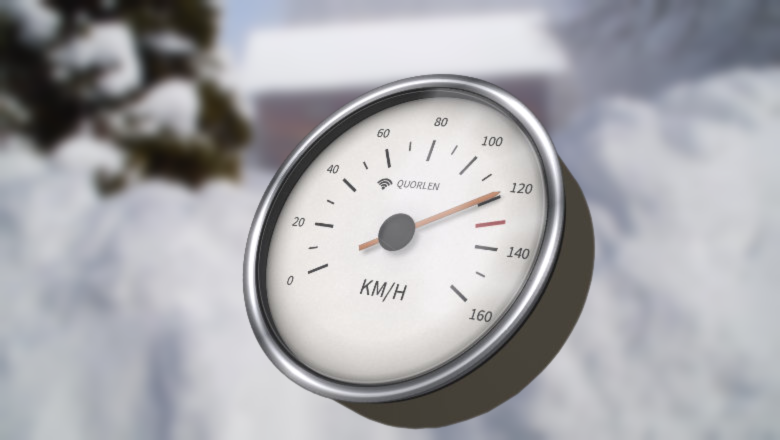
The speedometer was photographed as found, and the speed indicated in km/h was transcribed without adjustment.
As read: 120 km/h
